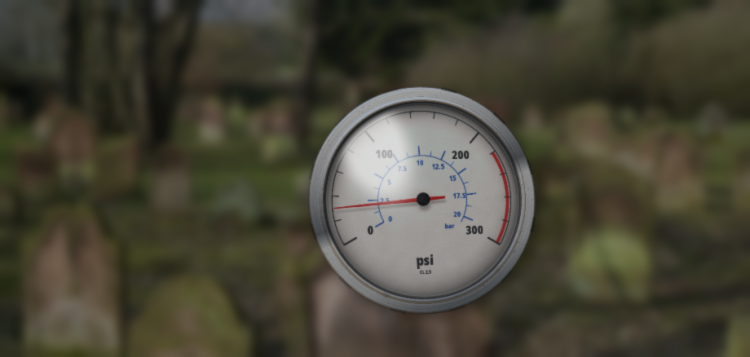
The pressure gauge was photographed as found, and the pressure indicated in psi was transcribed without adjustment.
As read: 30 psi
